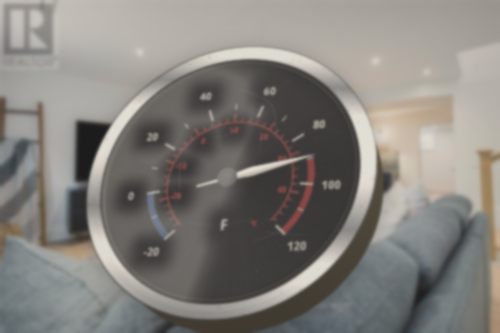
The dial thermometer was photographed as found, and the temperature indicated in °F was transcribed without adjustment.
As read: 90 °F
